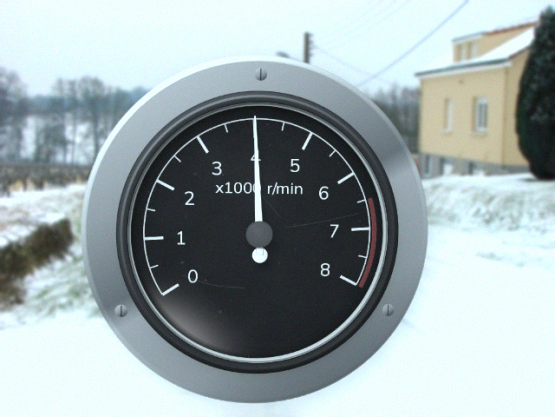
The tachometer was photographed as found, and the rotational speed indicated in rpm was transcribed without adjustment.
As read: 4000 rpm
